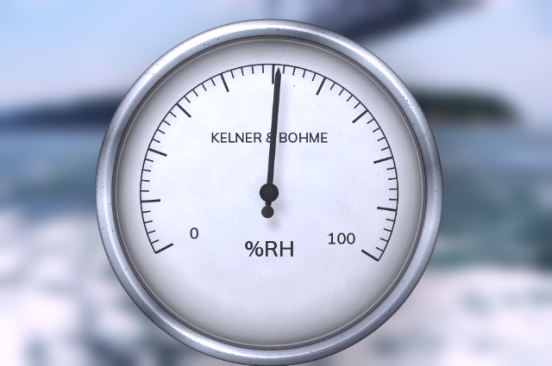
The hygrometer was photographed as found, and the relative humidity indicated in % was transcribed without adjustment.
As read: 51 %
